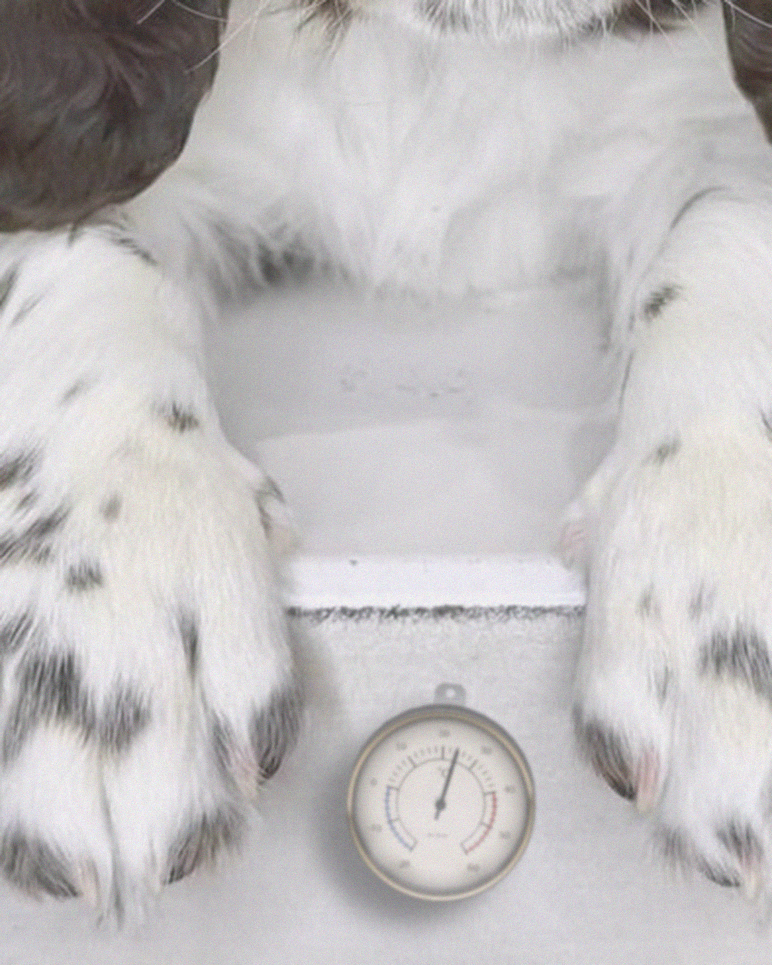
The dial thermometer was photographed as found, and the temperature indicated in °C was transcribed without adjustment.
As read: 24 °C
